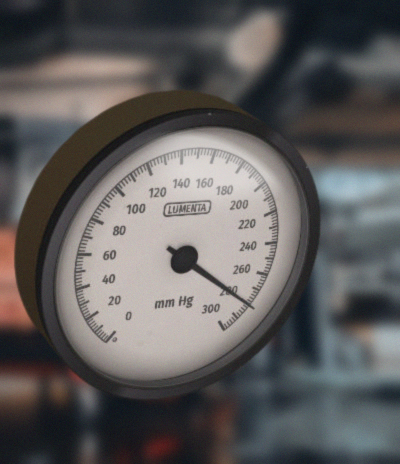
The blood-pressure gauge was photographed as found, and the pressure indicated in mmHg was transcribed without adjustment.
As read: 280 mmHg
